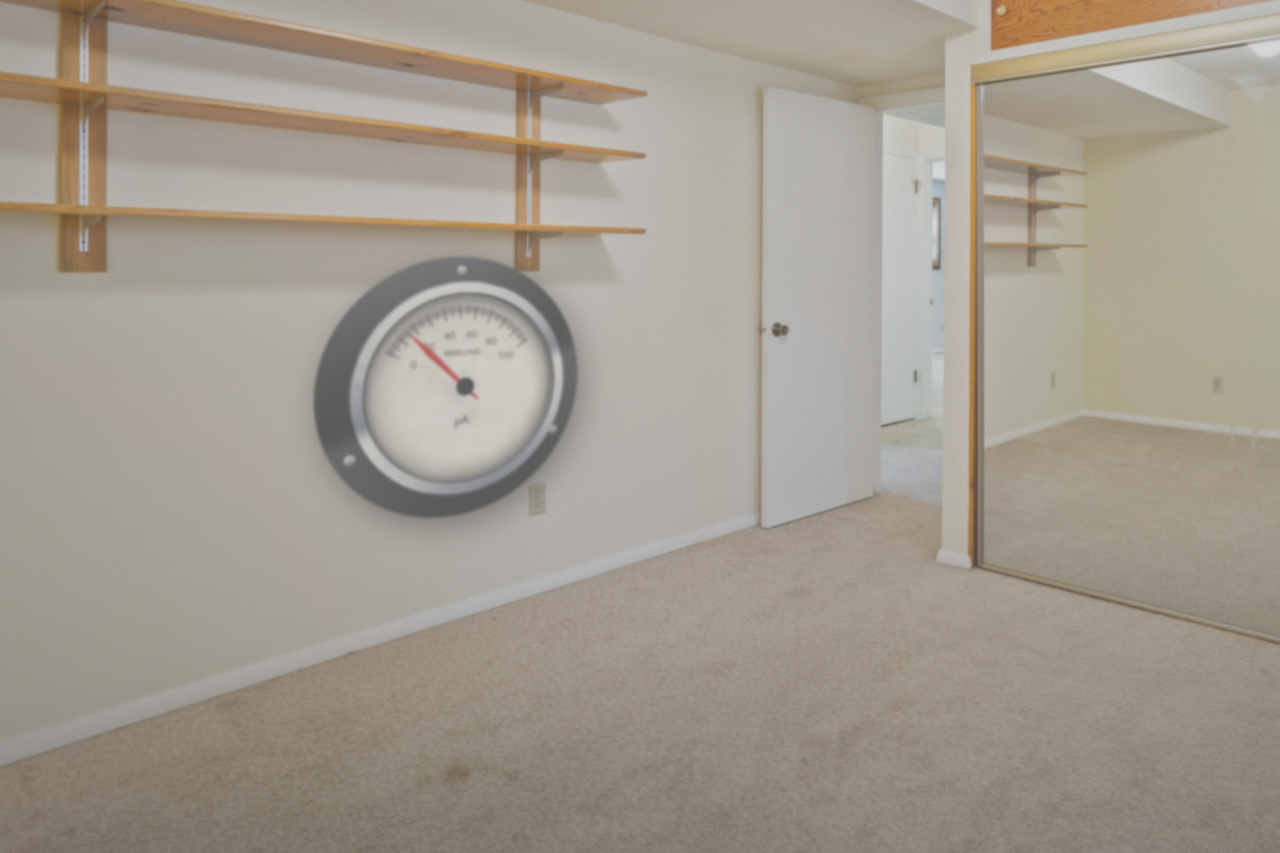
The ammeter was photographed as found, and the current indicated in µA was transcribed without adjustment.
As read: 15 µA
